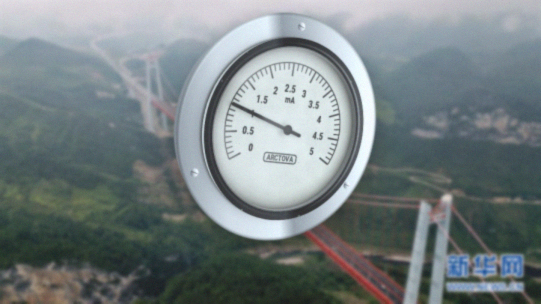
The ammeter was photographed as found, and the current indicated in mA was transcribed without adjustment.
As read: 1 mA
